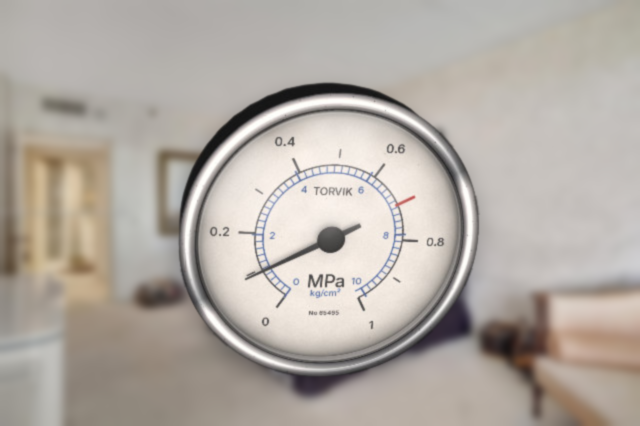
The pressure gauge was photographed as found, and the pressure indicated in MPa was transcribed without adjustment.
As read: 0.1 MPa
